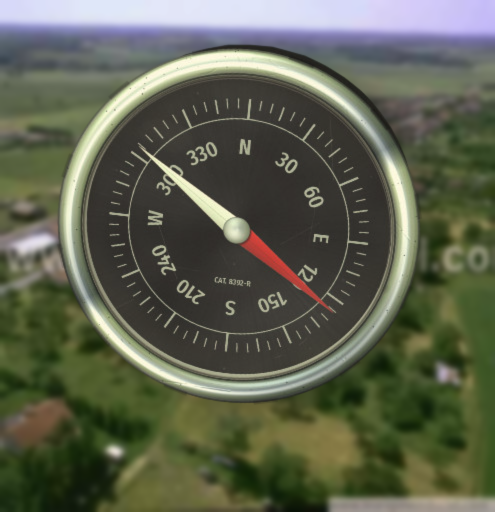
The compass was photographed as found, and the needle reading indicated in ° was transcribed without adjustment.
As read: 125 °
